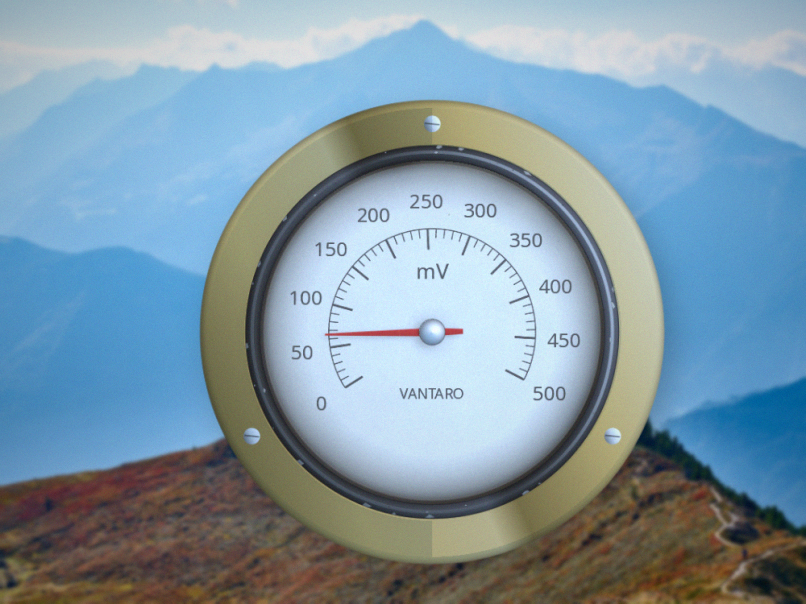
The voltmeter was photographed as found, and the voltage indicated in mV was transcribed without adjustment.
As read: 65 mV
